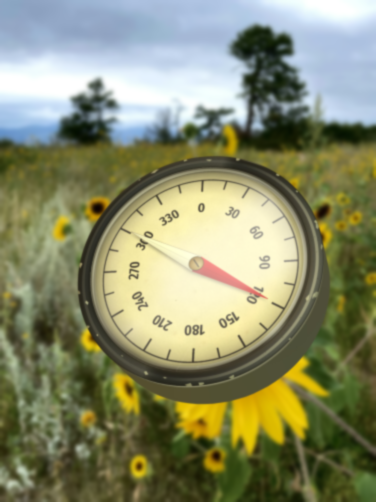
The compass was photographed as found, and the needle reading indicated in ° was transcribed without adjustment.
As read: 120 °
